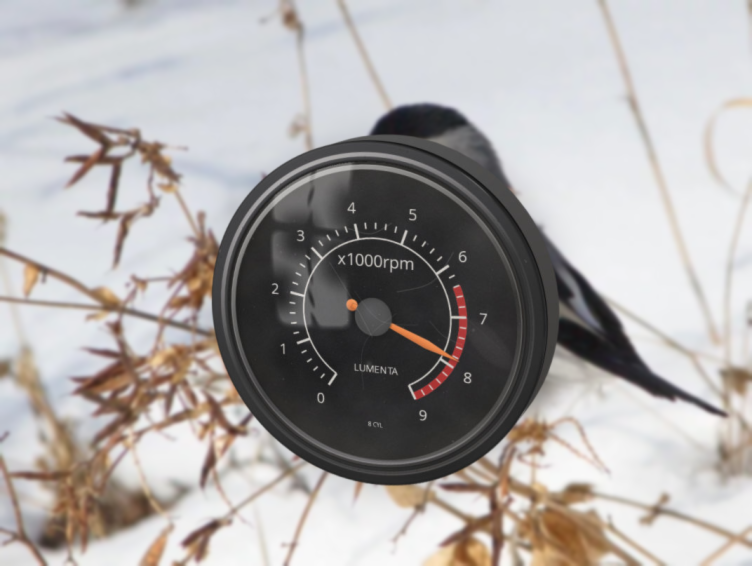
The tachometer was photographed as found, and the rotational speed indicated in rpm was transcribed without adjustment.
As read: 7800 rpm
